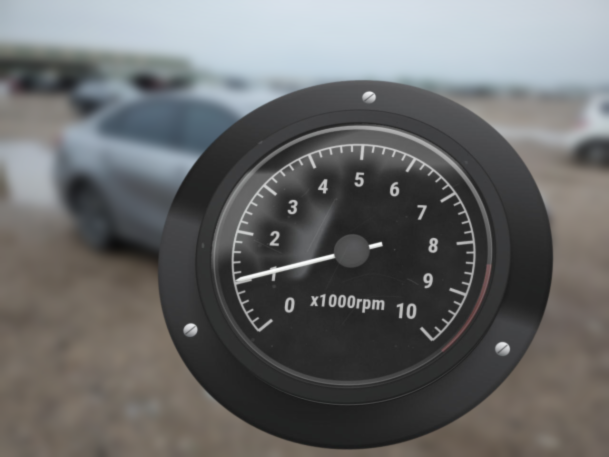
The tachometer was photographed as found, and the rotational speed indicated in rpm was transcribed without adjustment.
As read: 1000 rpm
